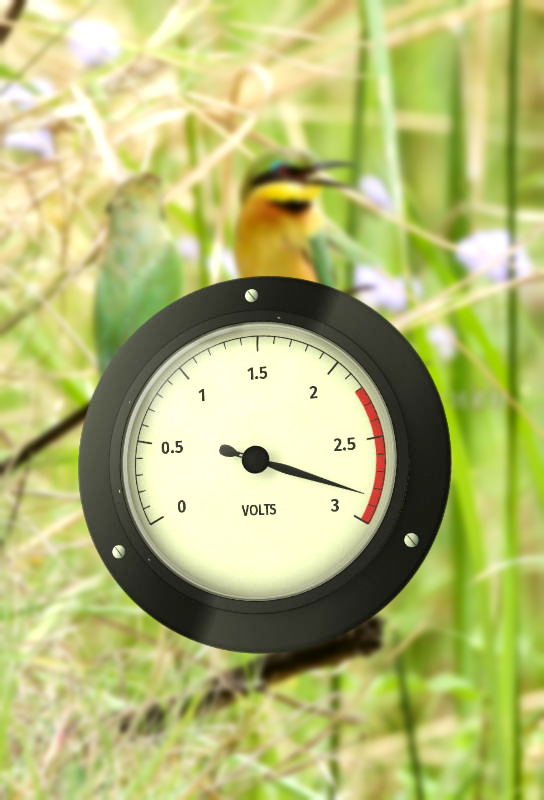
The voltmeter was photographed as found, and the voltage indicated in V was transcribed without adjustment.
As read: 2.85 V
